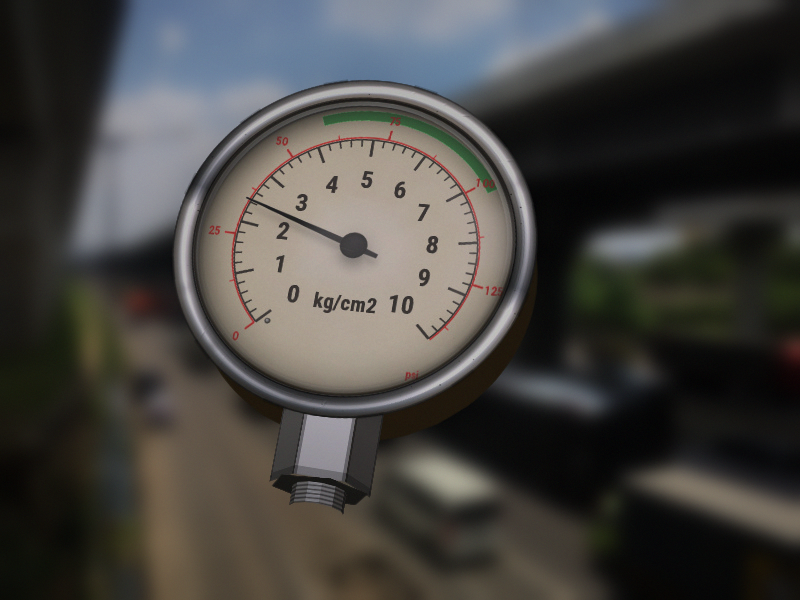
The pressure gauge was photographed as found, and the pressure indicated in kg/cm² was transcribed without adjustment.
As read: 2.4 kg/cm²
